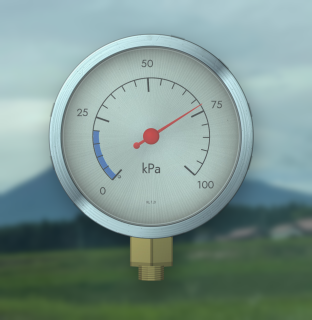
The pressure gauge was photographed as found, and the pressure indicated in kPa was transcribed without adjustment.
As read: 72.5 kPa
